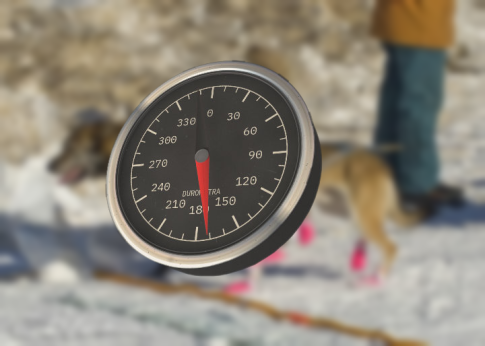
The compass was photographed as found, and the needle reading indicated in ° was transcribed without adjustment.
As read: 170 °
